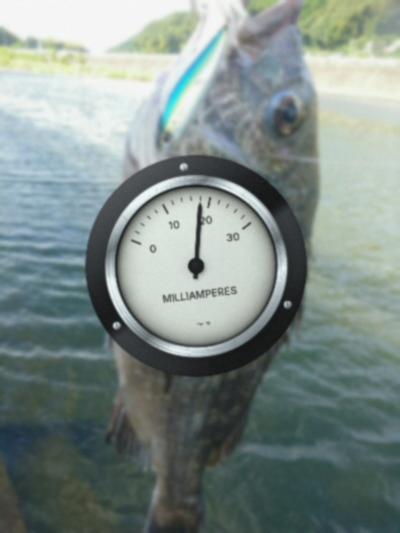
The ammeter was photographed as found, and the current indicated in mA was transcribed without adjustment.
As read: 18 mA
